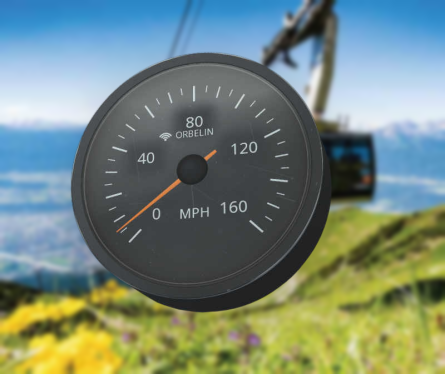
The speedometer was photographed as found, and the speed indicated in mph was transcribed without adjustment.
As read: 5 mph
